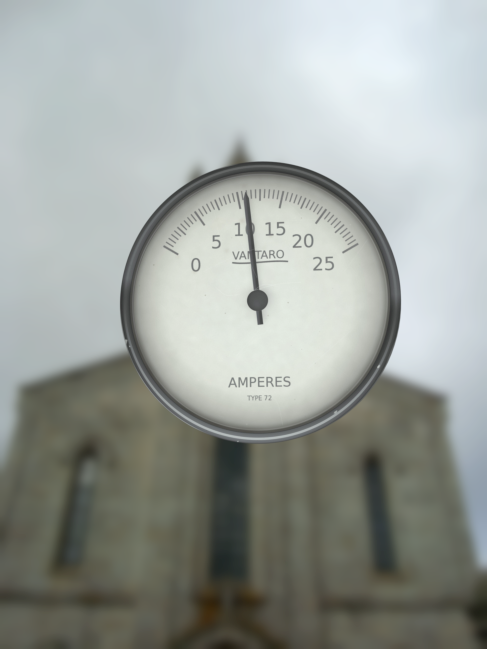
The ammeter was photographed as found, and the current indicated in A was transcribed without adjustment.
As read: 11 A
